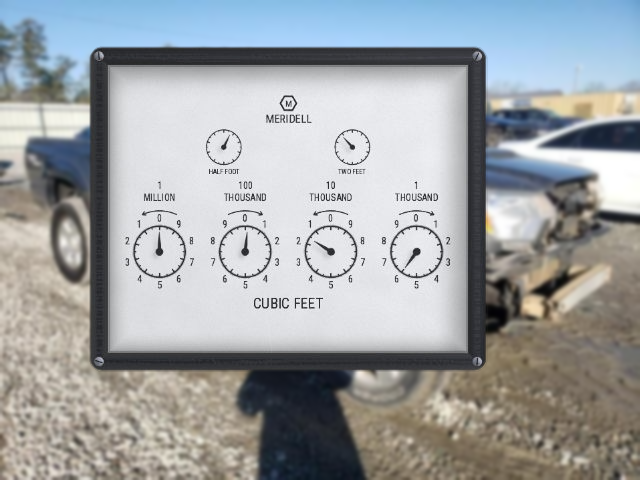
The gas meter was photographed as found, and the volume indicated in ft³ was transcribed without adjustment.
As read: 1600 ft³
